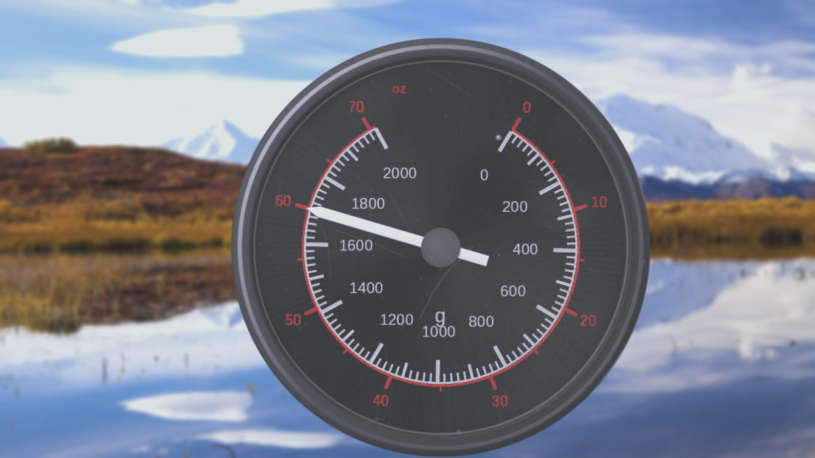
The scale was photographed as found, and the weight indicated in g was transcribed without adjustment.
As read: 1700 g
